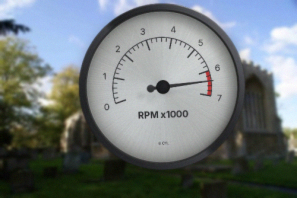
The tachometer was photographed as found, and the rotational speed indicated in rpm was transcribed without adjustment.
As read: 6400 rpm
